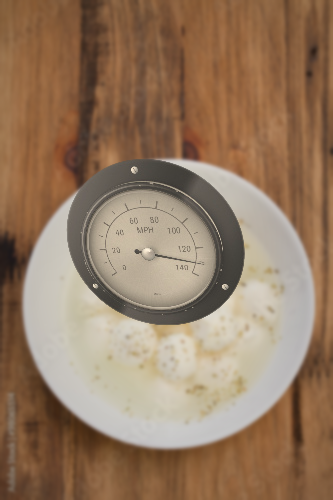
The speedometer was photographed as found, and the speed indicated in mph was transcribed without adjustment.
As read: 130 mph
